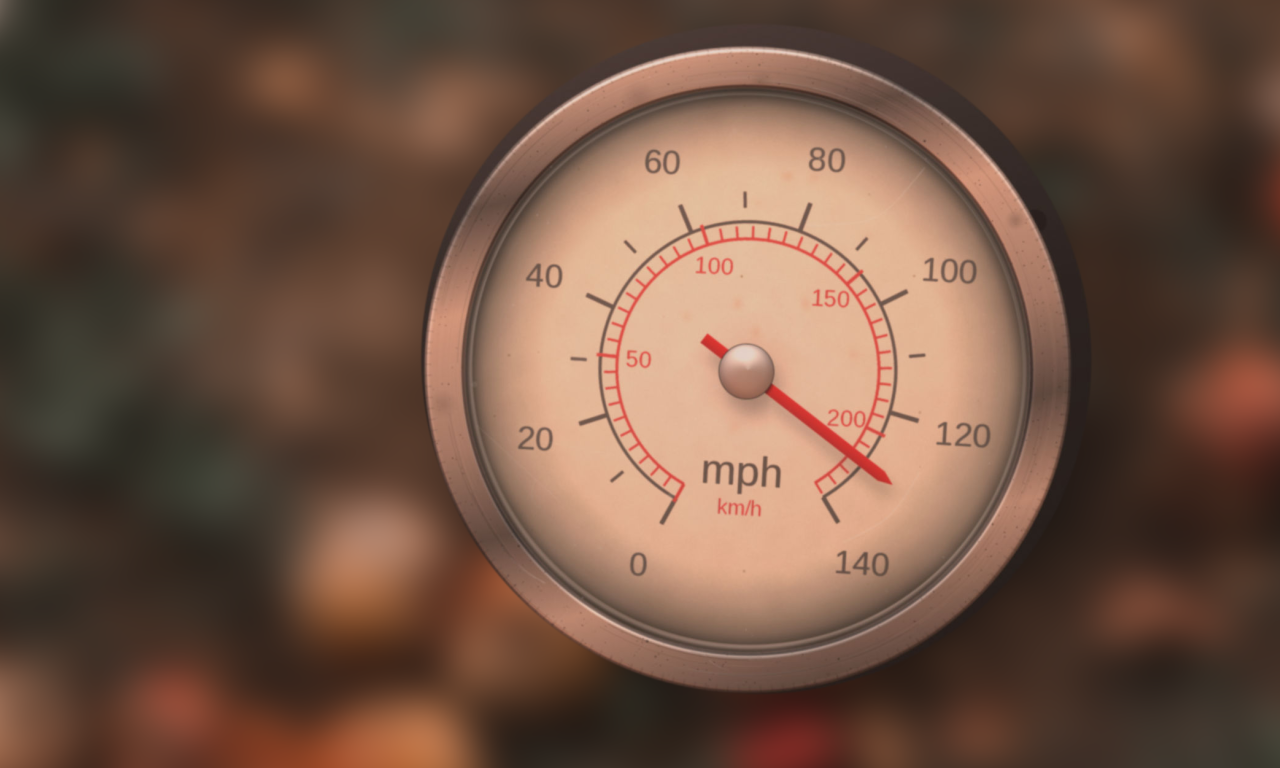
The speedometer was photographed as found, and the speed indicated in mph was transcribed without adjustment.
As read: 130 mph
